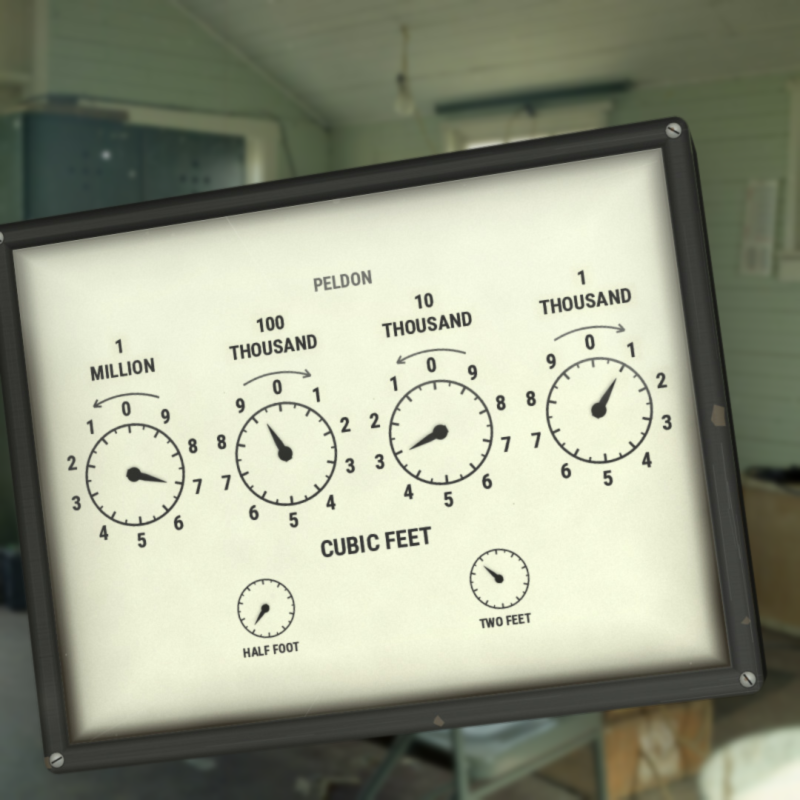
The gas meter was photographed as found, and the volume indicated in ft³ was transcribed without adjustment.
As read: 693100 ft³
